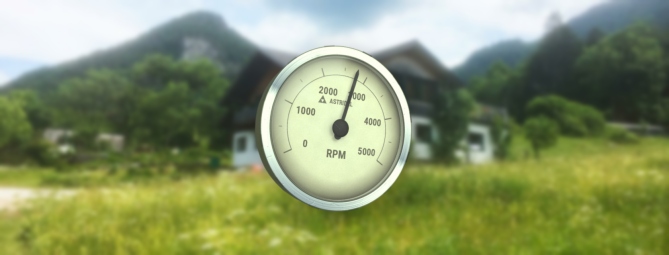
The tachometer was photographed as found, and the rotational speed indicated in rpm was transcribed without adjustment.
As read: 2750 rpm
